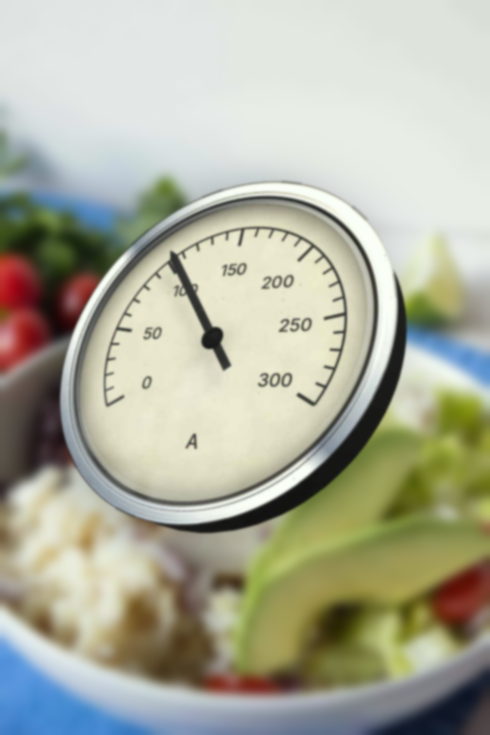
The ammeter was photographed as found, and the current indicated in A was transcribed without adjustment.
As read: 105 A
